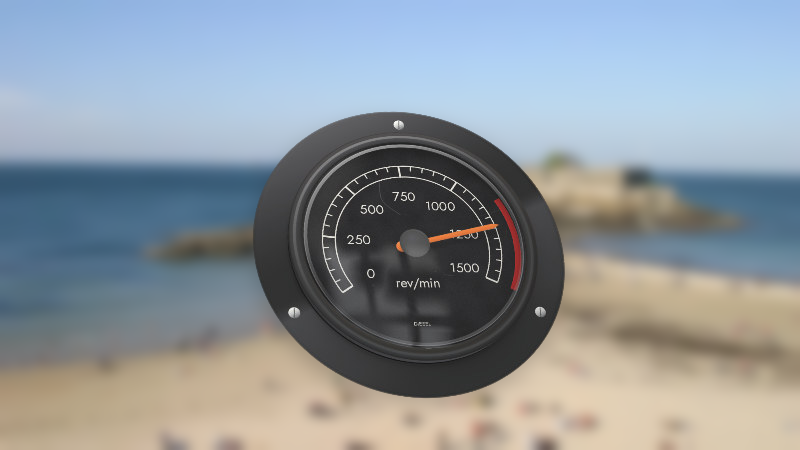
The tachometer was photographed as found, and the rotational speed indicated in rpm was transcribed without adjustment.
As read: 1250 rpm
